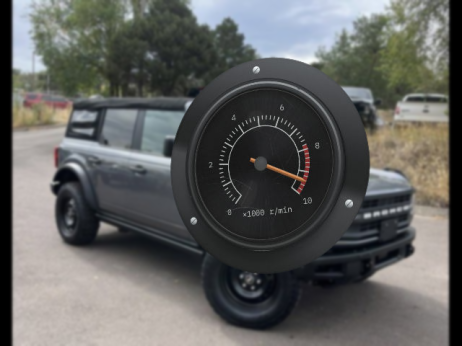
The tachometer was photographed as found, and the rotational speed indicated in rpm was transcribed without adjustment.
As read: 9400 rpm
